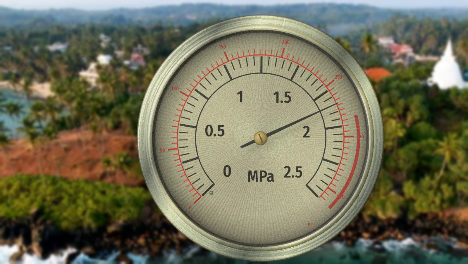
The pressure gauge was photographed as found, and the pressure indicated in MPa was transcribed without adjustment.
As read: 1.85 MPa
